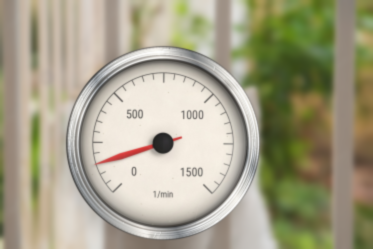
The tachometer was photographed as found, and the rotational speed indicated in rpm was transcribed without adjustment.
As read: 150 rpm
